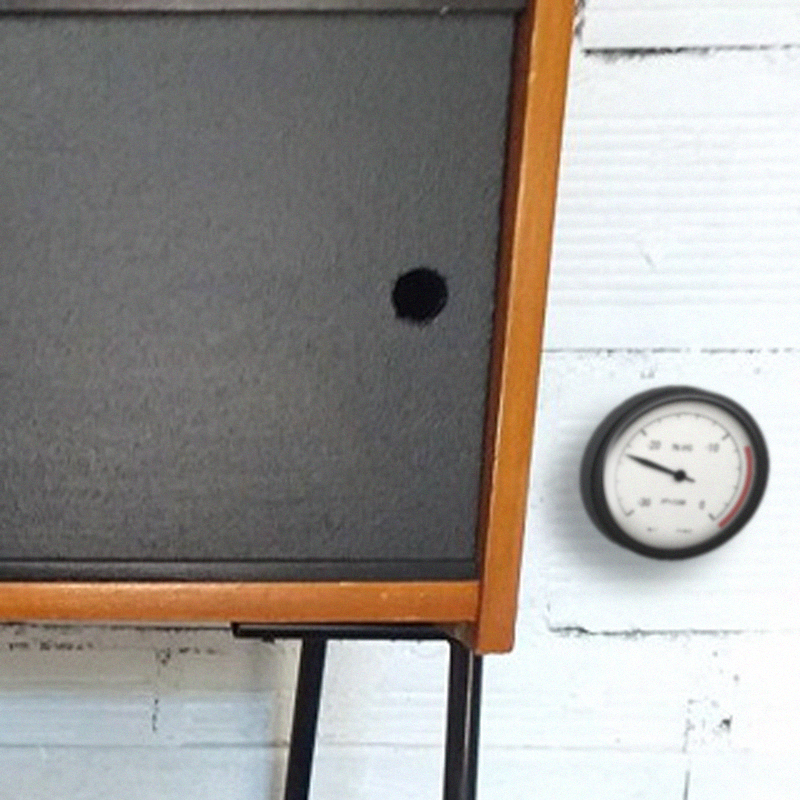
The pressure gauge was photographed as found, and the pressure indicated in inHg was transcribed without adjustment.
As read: -23 inHg
